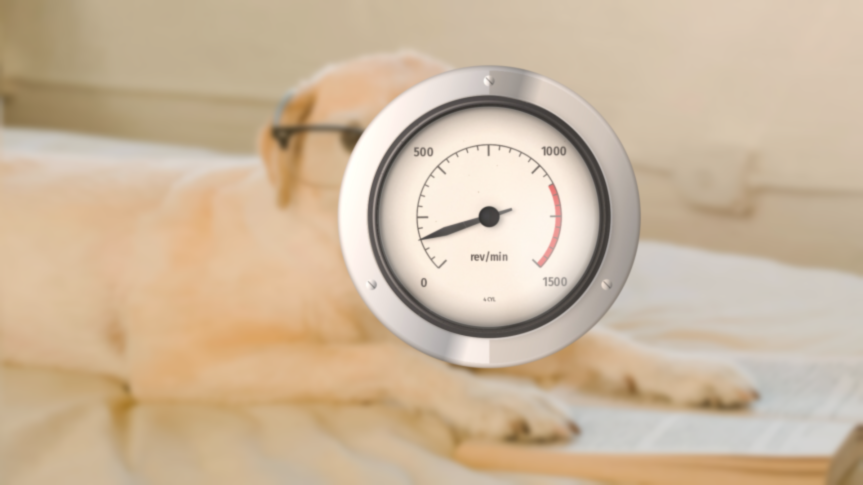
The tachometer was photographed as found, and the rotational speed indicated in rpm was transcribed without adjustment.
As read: 150 rpm
